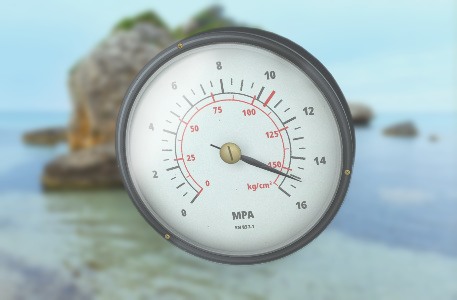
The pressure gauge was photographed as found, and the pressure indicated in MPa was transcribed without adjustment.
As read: 15 MPa
